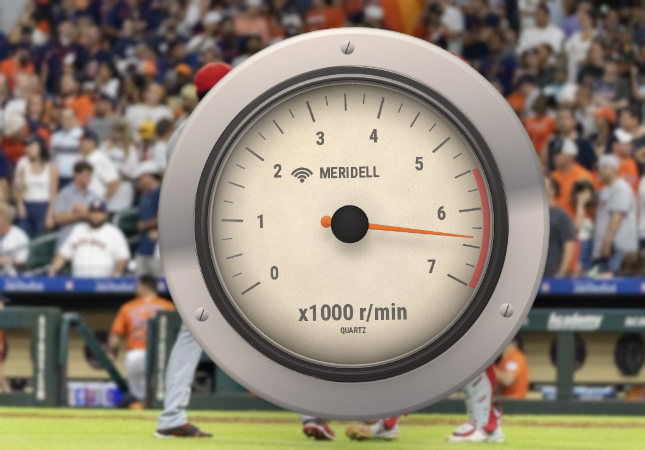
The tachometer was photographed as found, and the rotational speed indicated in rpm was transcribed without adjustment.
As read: 6375 rpm
